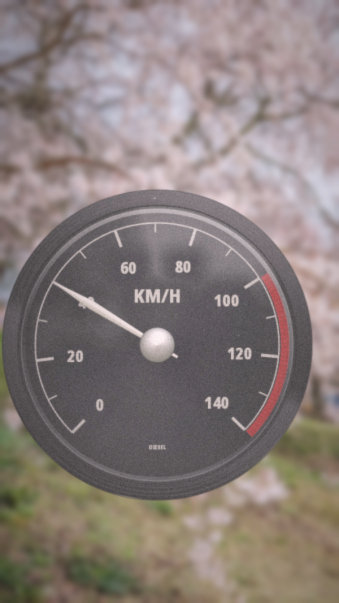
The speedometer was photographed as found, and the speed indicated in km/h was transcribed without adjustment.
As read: 40 km/h
